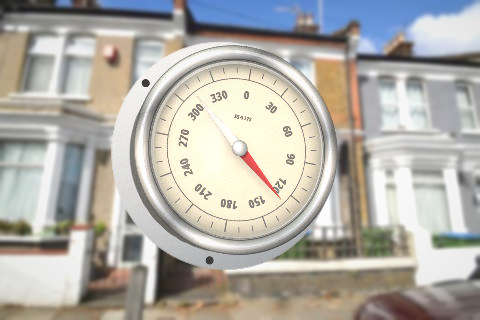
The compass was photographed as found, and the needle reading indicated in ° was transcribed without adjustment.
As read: 130 °
